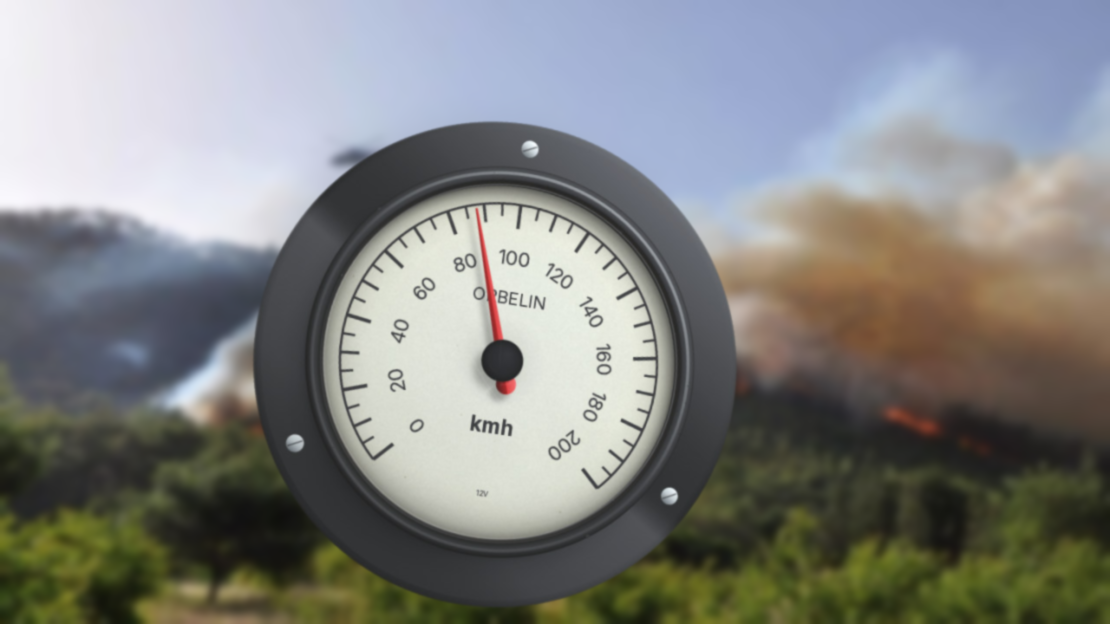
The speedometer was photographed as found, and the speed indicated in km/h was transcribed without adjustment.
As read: 87.5 km/h
